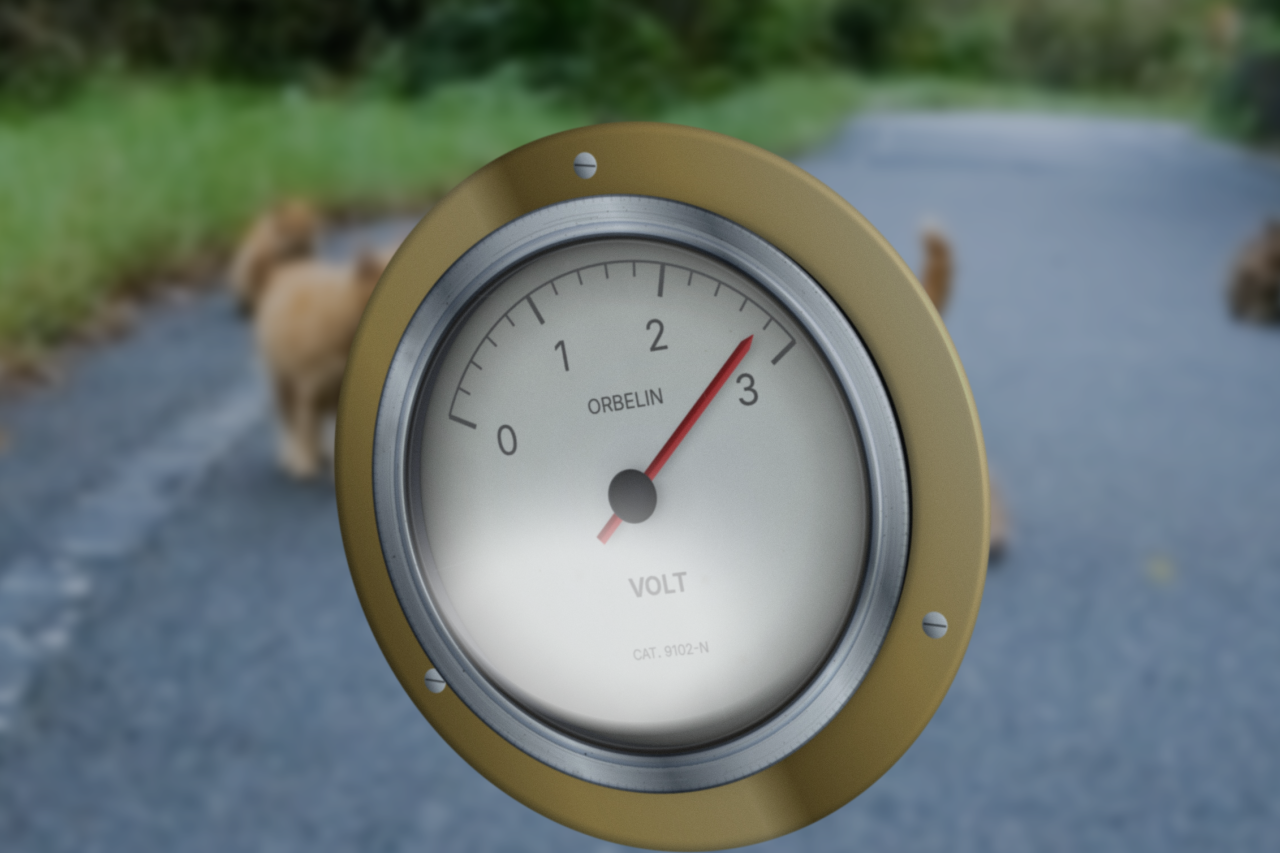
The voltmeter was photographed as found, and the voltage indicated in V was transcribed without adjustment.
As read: 2.8 V
